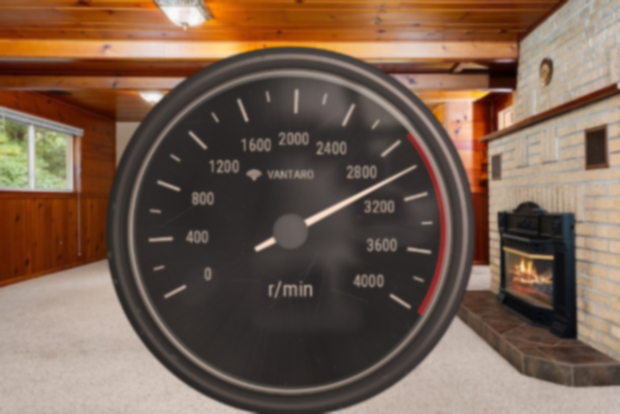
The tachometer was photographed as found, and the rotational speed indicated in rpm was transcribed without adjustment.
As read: 3000 rpm
